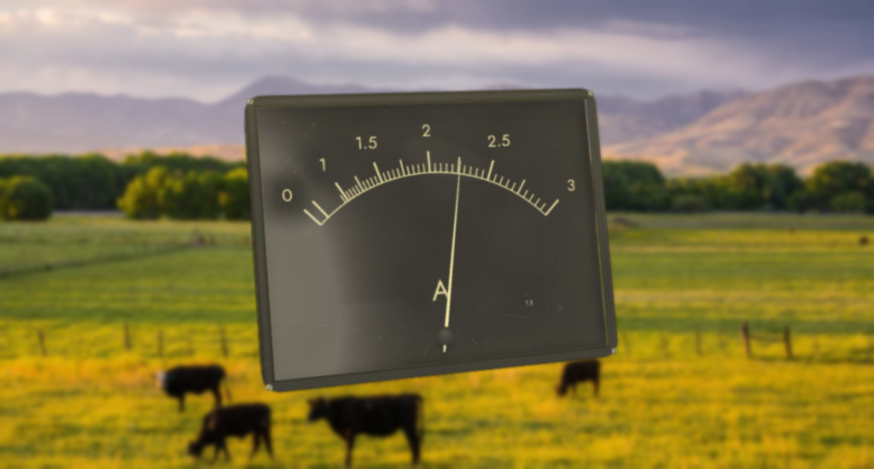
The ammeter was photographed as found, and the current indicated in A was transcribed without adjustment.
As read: 2.25 A
